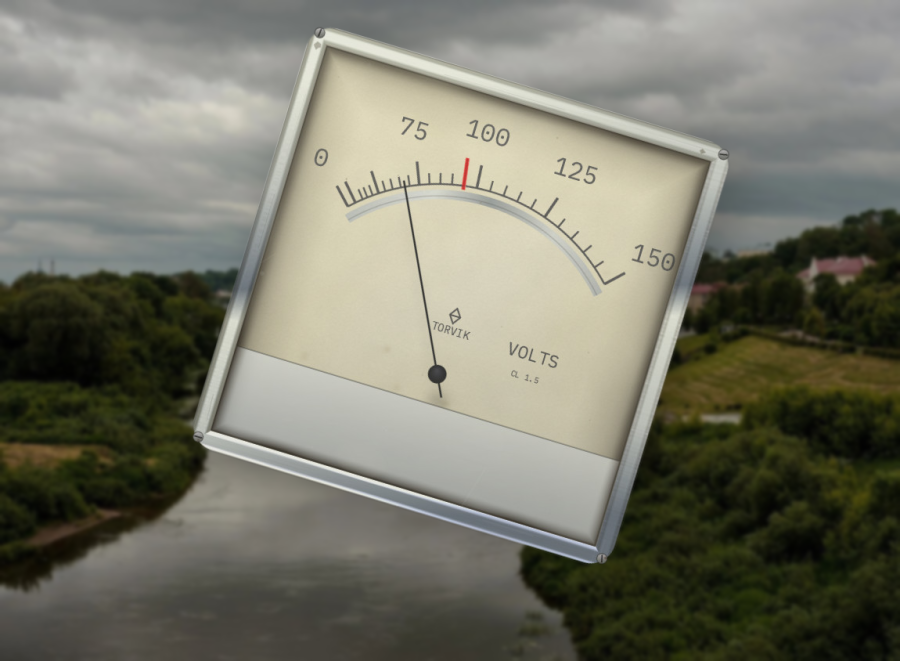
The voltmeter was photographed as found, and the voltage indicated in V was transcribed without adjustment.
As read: 67.5 V
